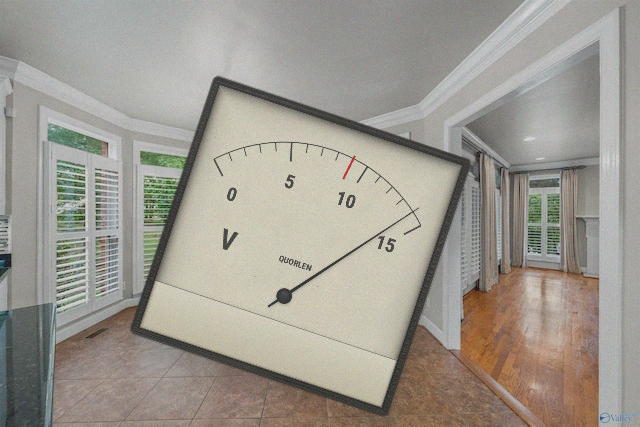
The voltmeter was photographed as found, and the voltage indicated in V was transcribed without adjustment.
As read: 14 V
